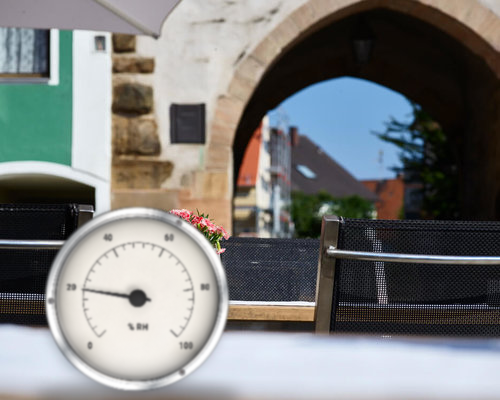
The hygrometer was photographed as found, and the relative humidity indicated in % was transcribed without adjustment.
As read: 20 %
